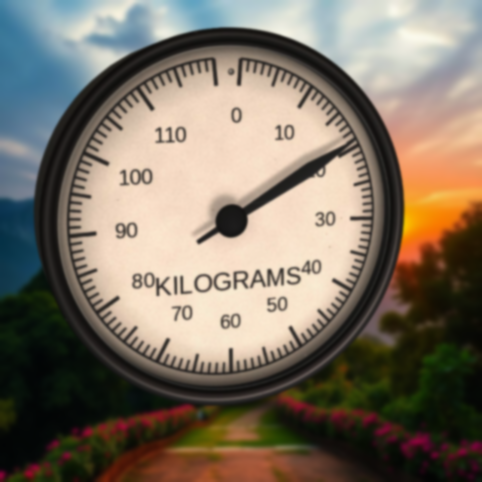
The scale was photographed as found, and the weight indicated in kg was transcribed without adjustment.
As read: 19 kg
